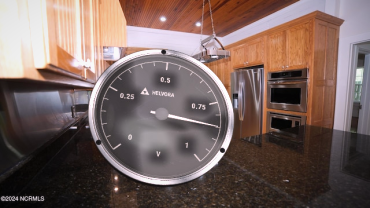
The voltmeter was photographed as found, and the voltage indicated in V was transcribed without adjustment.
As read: 0.85 V
